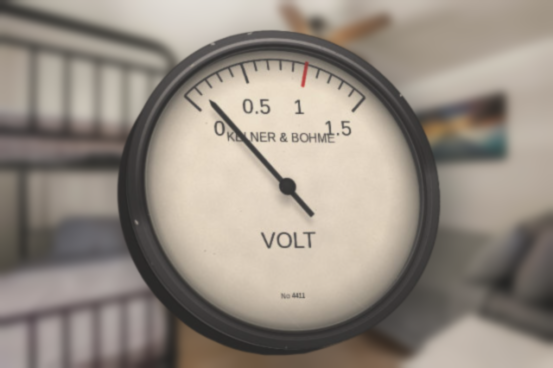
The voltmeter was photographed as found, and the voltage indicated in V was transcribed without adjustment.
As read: 0.1 V
